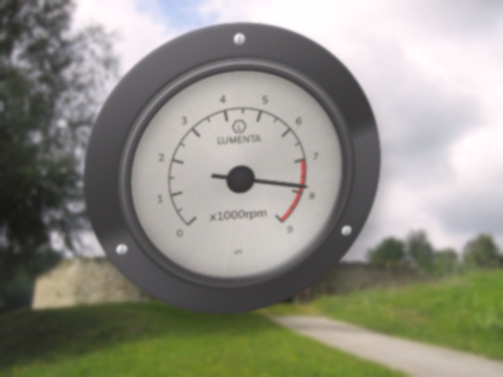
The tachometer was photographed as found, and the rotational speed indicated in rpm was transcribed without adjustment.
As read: 7750 rpm
